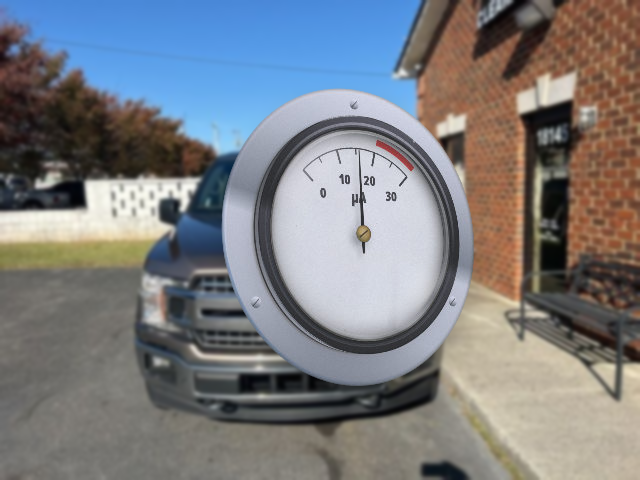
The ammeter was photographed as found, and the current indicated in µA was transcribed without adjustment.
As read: 15 µA
